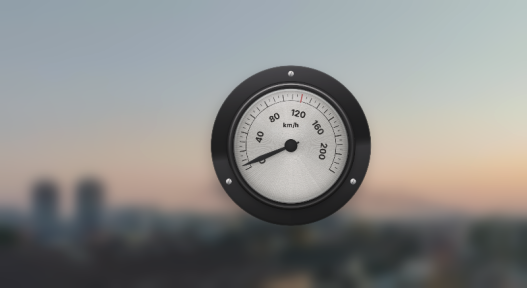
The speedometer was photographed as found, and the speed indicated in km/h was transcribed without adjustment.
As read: 5 km/h
